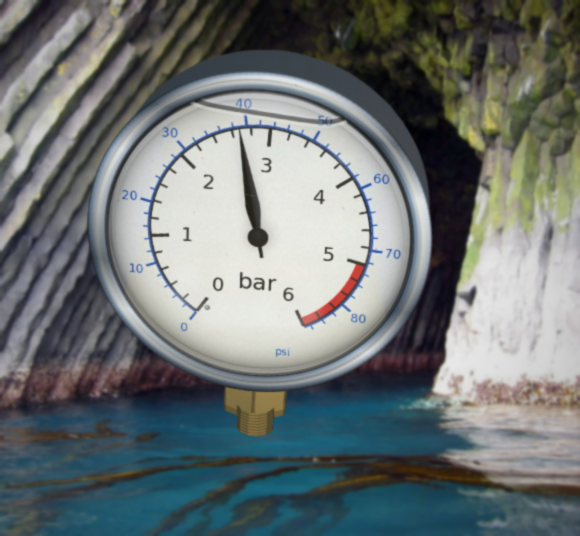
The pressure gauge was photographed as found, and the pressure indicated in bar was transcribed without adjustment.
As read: 2.7 bar
